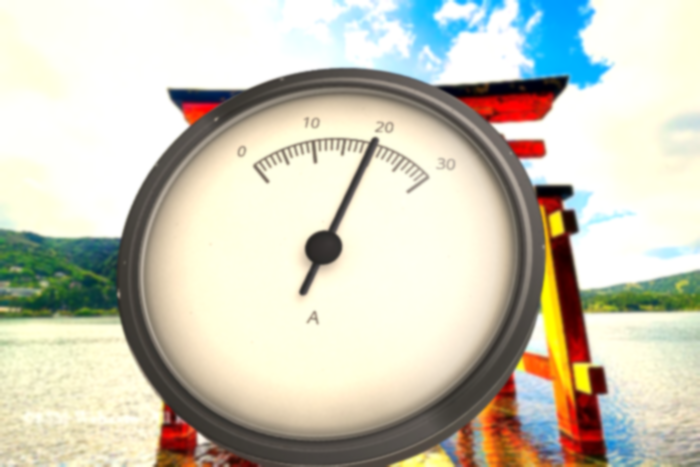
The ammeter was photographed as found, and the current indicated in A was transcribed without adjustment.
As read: 20 A
